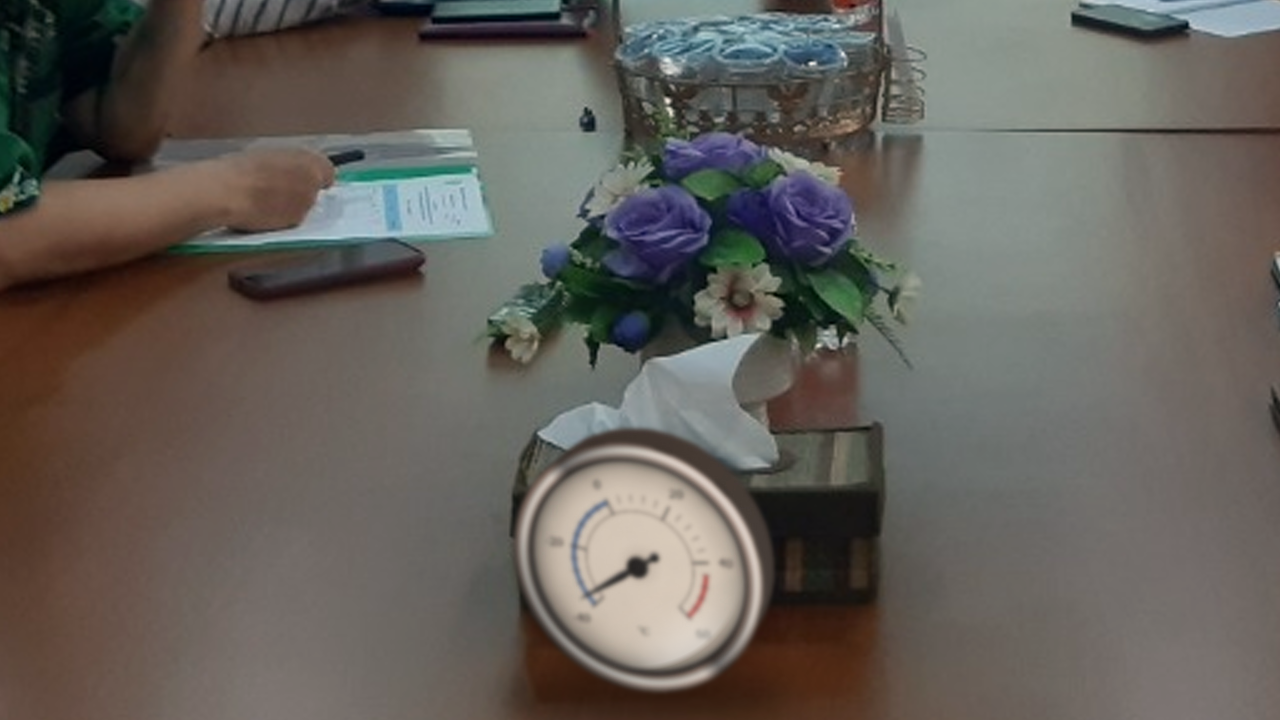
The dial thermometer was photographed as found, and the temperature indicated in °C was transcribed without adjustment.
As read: -36 °C
